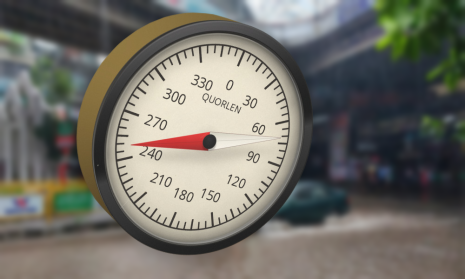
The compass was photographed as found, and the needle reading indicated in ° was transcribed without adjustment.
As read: 250 °
